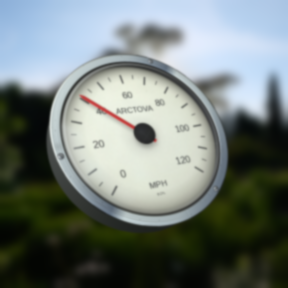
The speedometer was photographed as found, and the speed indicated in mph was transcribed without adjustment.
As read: 40 mph
